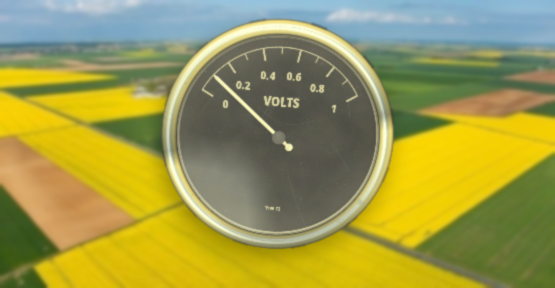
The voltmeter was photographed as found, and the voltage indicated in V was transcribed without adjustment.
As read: 0.1 V
